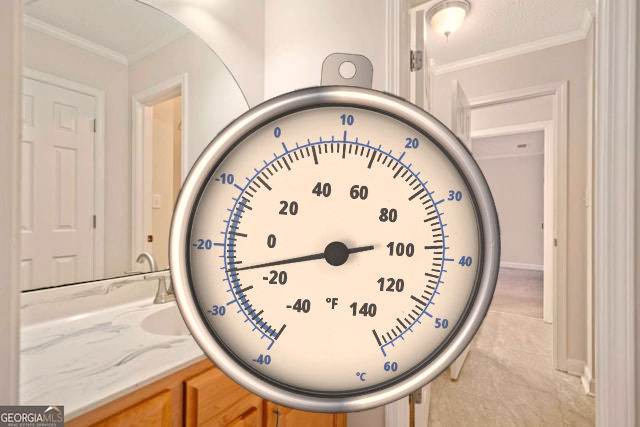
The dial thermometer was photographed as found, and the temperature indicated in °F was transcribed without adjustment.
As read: -12 °F
